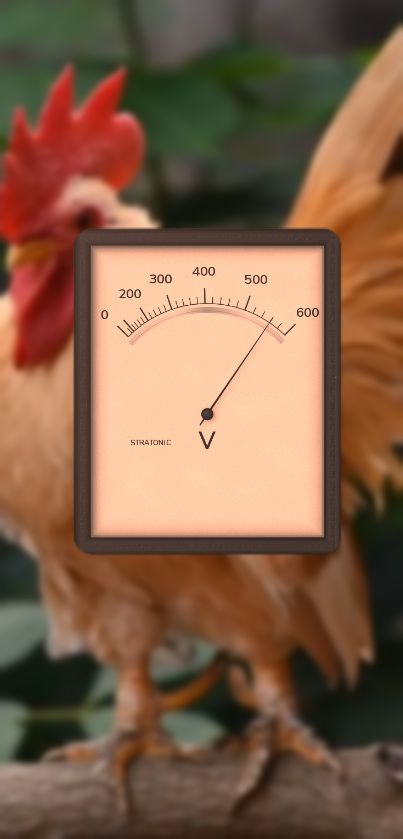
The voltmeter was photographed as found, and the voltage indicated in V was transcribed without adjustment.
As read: 560 V
